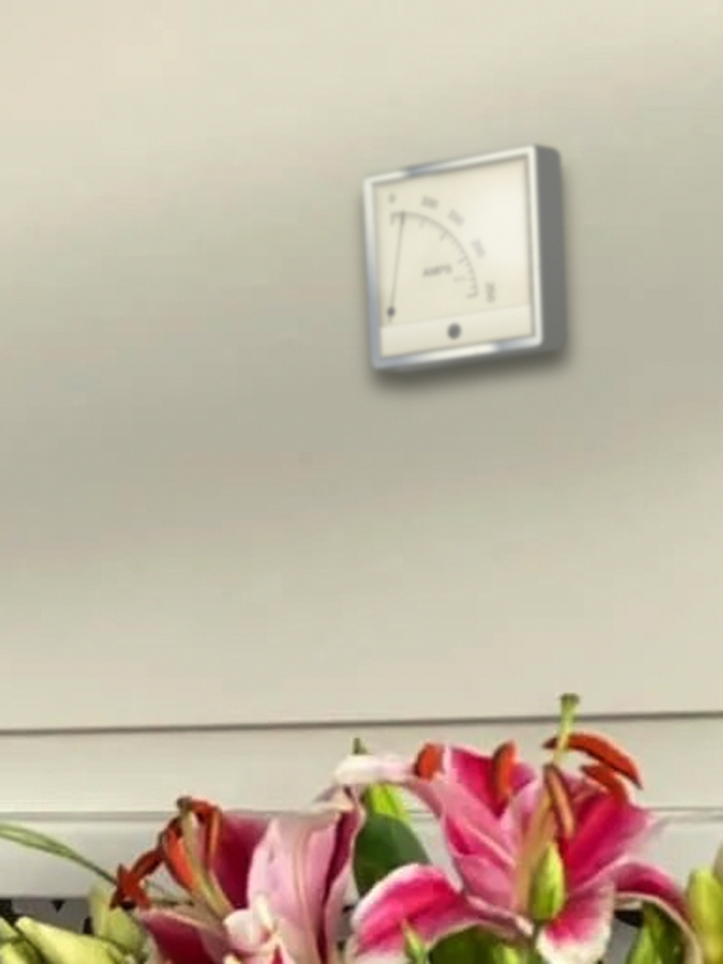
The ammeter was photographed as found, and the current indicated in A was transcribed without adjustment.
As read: 50 A
